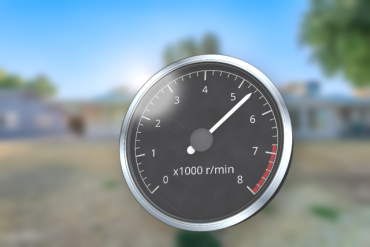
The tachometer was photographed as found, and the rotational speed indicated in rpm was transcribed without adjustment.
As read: 5400 rpm
